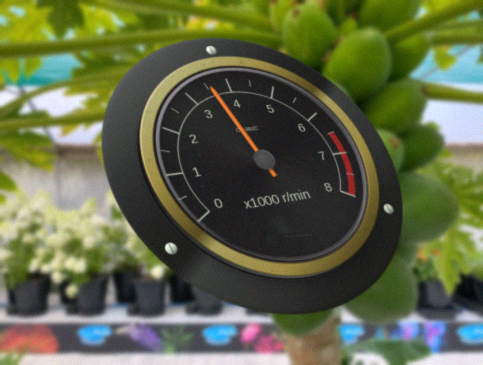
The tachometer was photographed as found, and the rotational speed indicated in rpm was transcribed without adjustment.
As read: 3500 rpm
